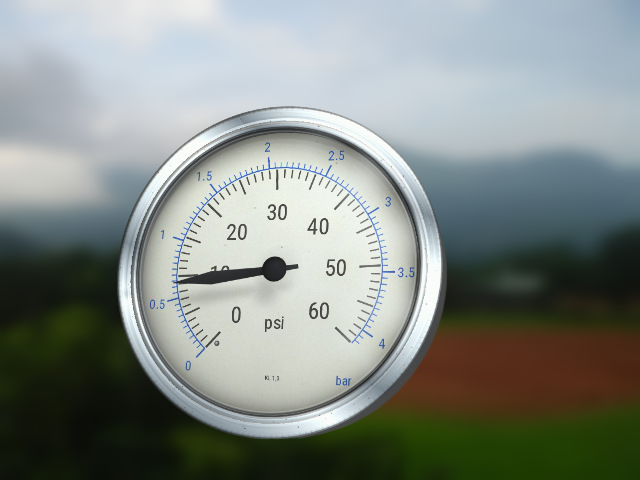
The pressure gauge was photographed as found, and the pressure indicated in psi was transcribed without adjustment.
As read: 9 psi
